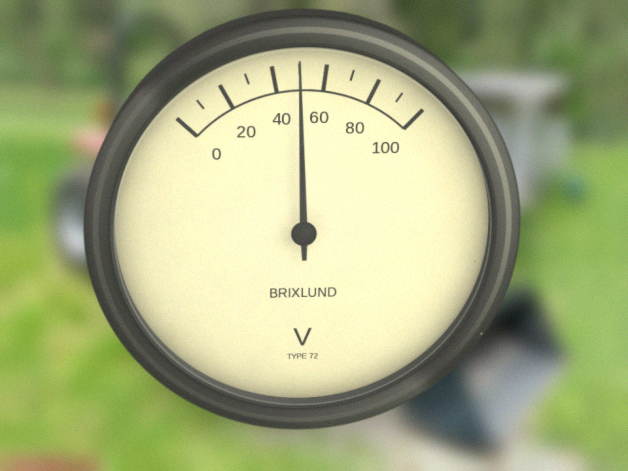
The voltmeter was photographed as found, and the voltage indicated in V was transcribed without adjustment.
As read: 50 V
